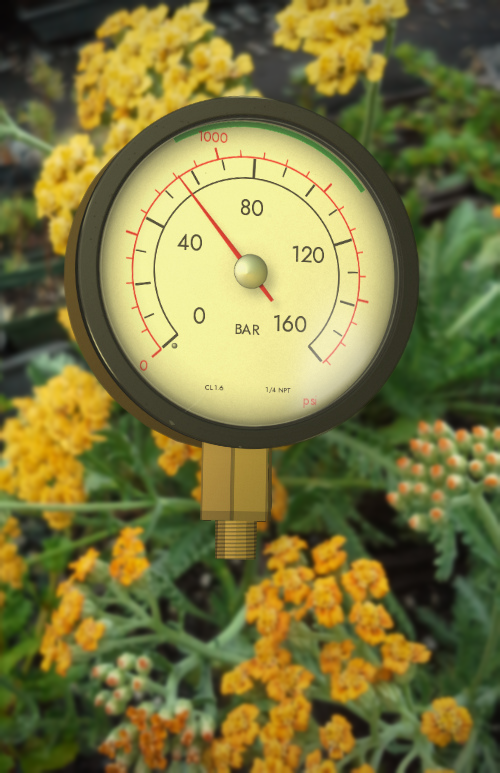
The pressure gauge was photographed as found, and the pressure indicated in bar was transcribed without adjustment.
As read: 55 bar
